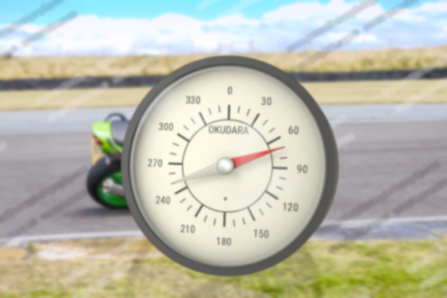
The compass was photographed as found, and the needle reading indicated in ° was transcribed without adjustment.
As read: 70 °
